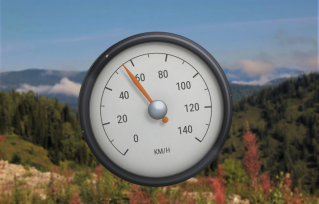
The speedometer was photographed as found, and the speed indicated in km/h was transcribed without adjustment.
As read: 55 km/h
